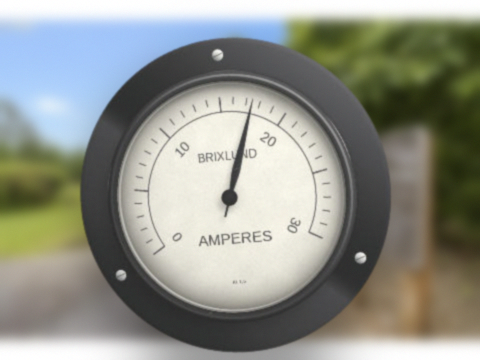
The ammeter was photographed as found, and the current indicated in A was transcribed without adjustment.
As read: 17.5 A
